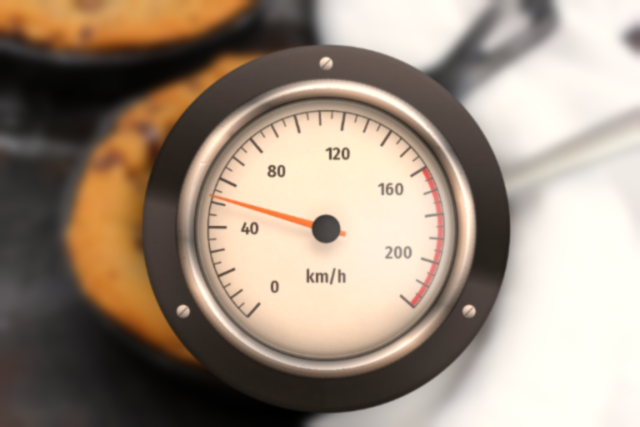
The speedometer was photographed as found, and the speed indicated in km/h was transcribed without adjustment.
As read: 52.5 km/h
